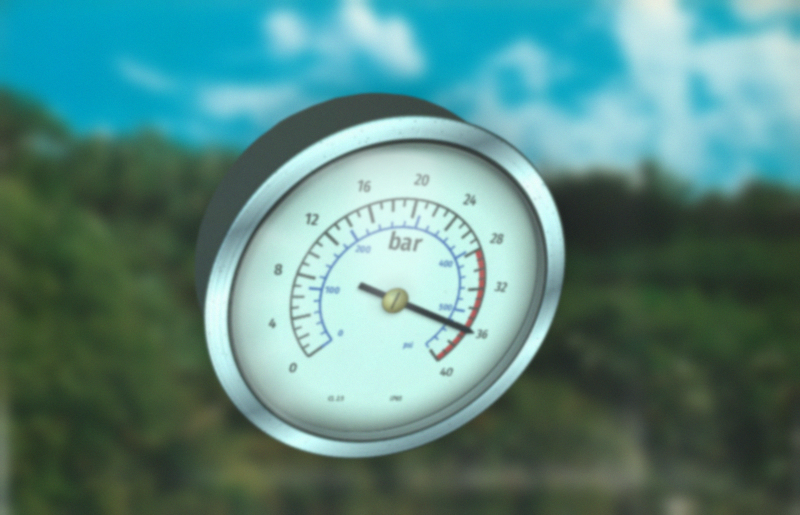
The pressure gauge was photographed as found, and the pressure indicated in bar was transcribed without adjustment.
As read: 36 bar
